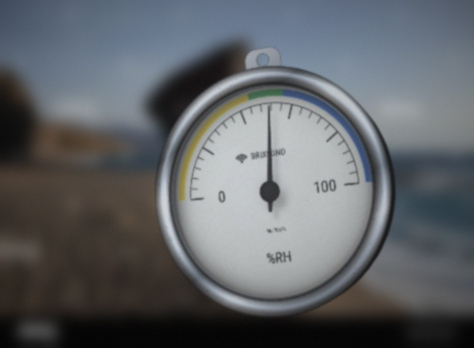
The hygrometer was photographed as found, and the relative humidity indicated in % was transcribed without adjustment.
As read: 52 %
